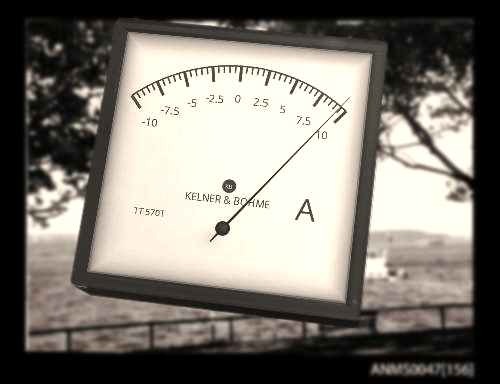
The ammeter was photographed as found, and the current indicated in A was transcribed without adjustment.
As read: 9.5 A
